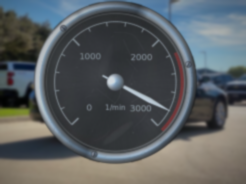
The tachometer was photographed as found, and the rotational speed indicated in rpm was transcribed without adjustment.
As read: 2800 rpm
